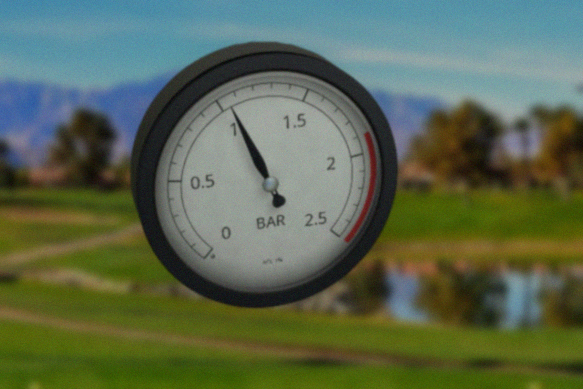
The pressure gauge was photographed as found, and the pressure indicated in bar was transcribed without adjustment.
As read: 1.05 bar
